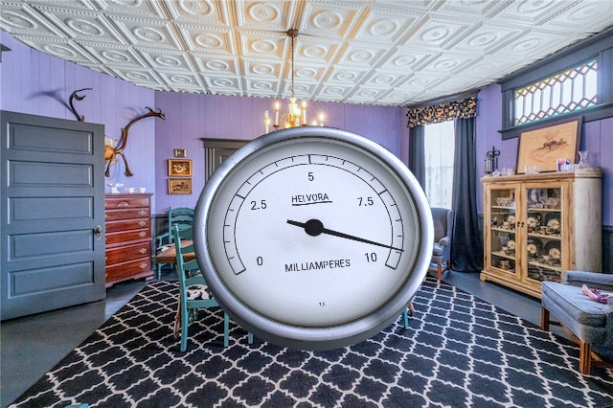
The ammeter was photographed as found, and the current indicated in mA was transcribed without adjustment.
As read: 9.5 mA
